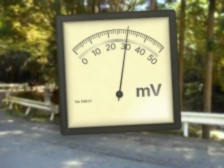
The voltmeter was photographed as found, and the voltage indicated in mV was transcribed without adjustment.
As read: 30 mV
